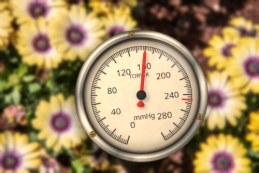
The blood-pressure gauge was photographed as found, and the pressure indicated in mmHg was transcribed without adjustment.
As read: 160 mmHg
